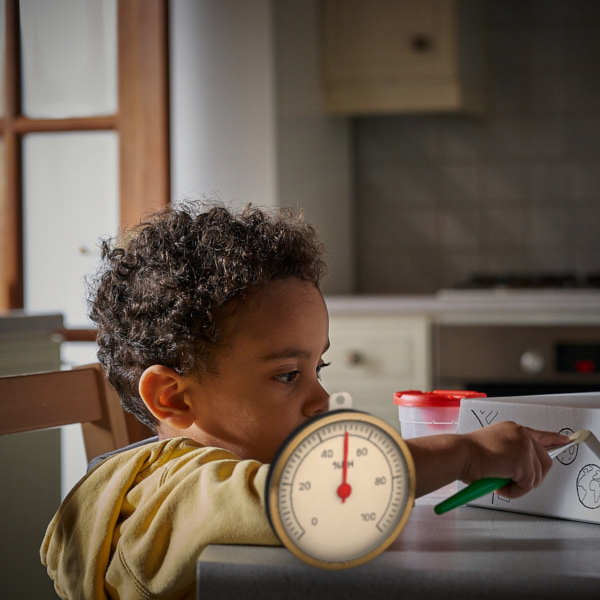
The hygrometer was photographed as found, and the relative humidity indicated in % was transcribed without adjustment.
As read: 50 %
